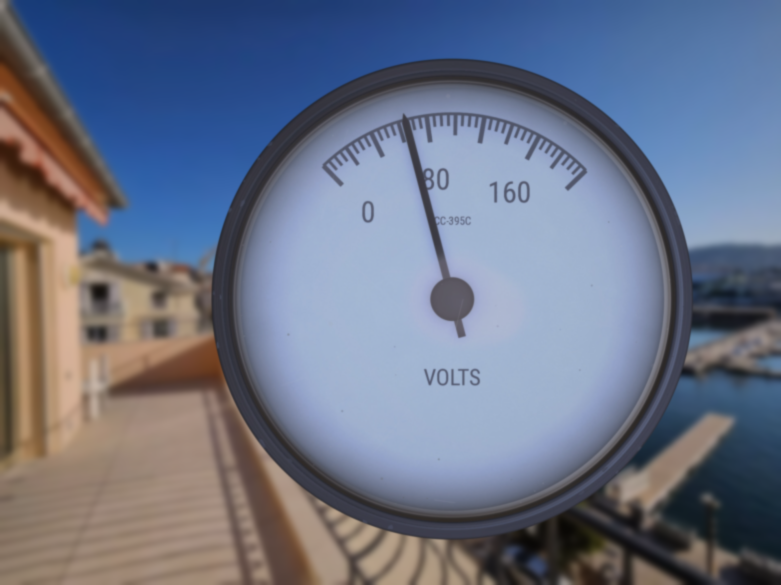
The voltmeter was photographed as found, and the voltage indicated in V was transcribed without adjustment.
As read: 65 V
